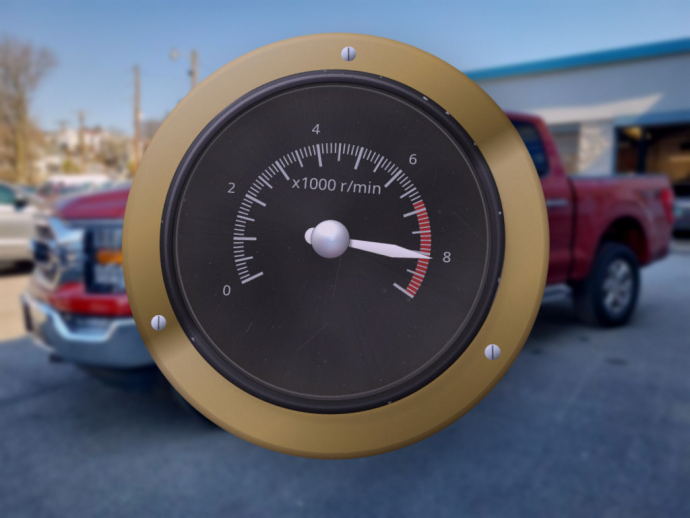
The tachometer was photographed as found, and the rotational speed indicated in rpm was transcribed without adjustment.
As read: 8100 rpm
